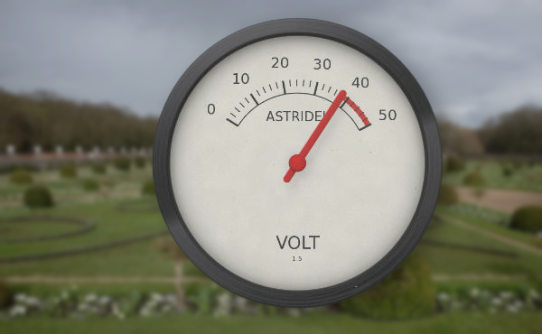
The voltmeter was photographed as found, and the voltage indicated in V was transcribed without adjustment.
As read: 38 V
